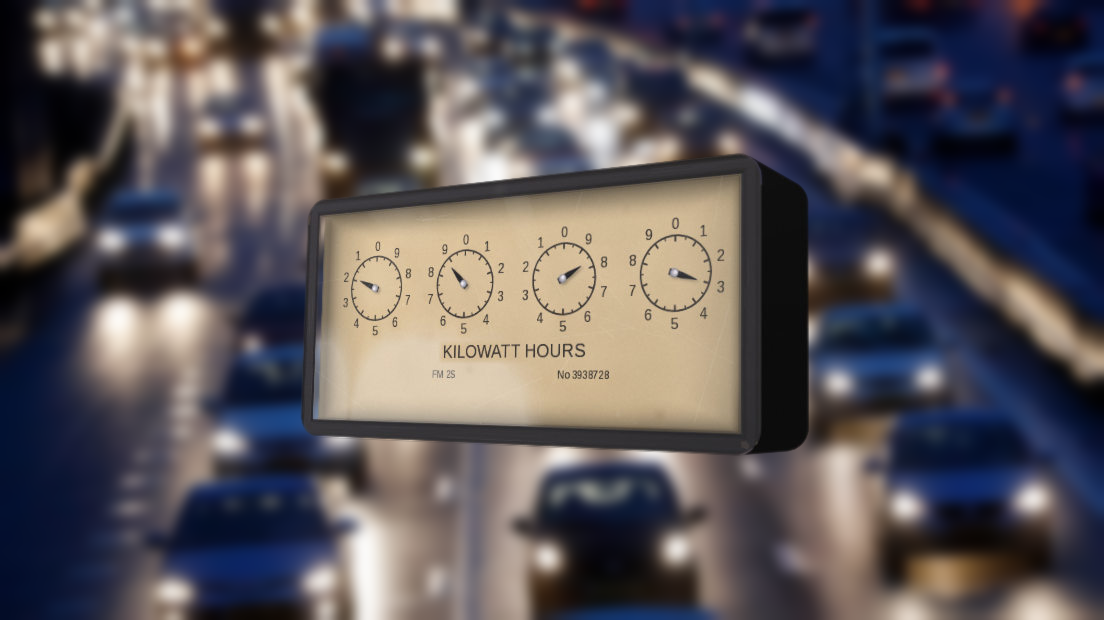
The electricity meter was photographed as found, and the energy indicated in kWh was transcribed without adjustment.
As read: 1883 kWh
